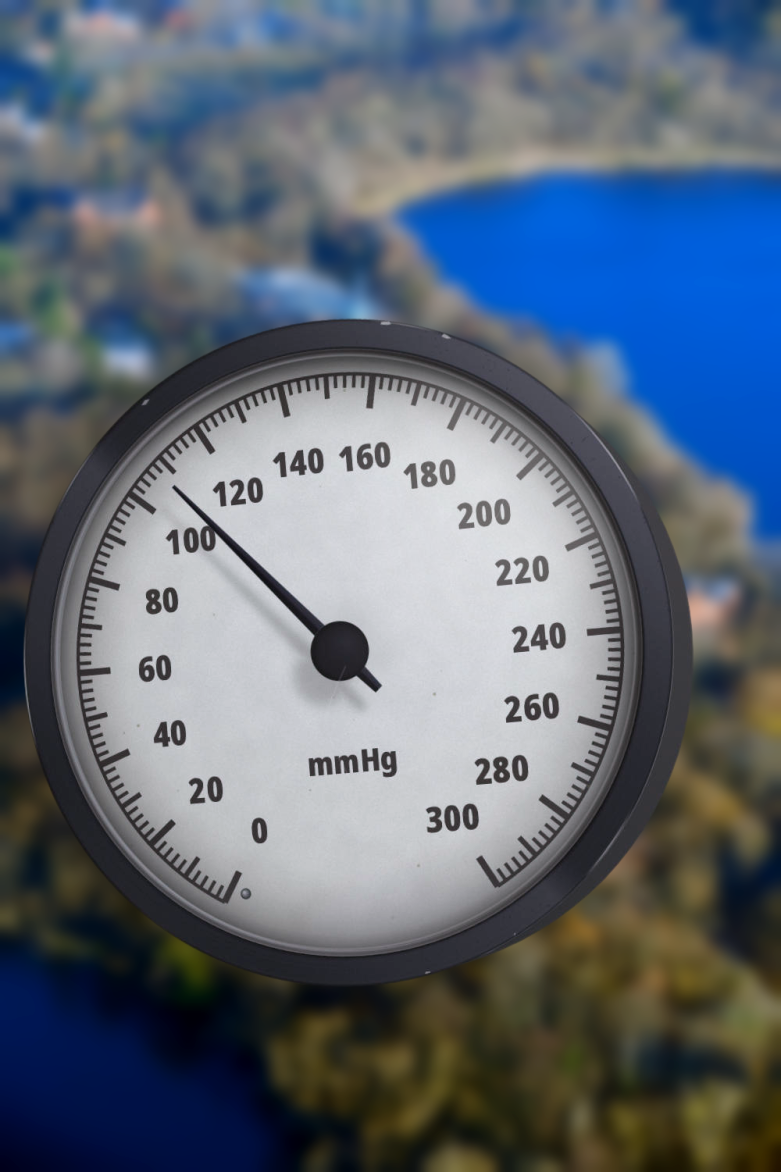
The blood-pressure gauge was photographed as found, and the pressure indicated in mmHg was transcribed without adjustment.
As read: 108 mmHg
